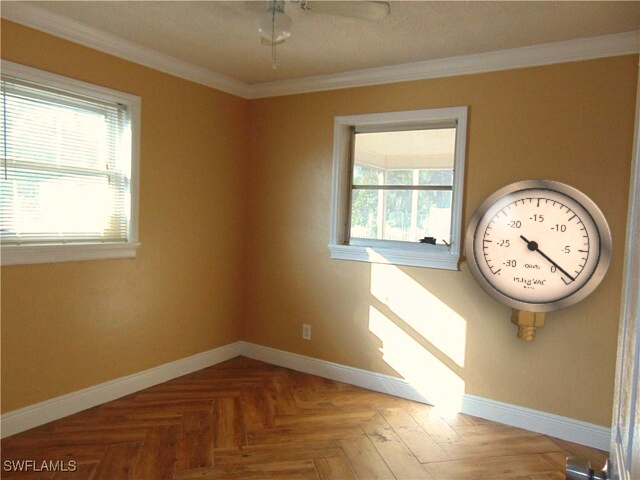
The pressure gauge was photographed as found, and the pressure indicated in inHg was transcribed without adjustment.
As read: -1 inHg
